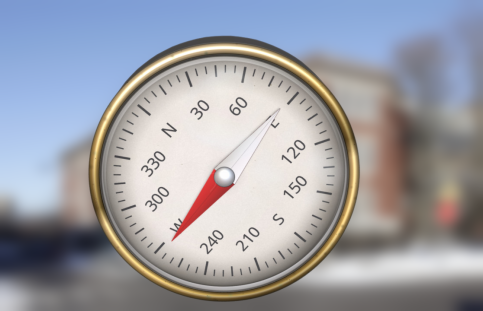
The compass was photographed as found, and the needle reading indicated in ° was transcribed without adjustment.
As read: 267.5 °
